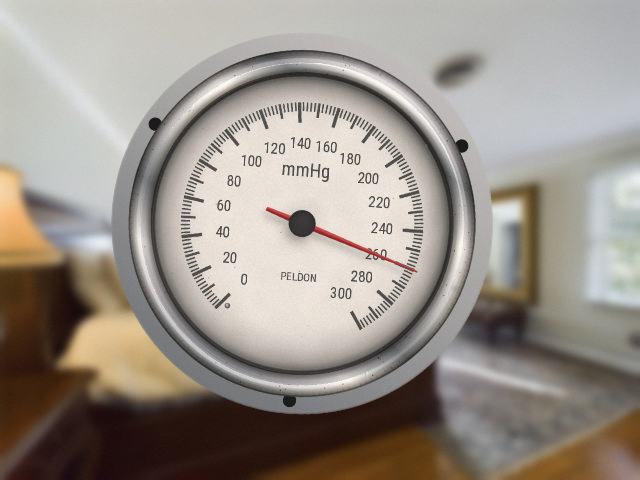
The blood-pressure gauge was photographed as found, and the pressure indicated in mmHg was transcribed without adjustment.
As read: 260 mmHg
